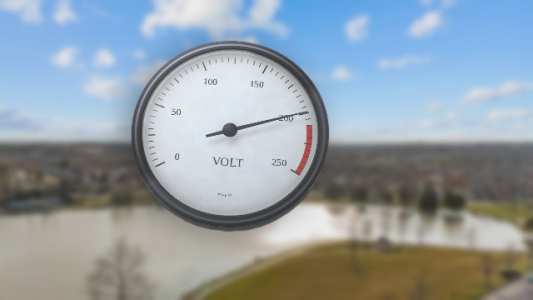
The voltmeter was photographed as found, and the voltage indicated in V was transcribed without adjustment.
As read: 200 V
